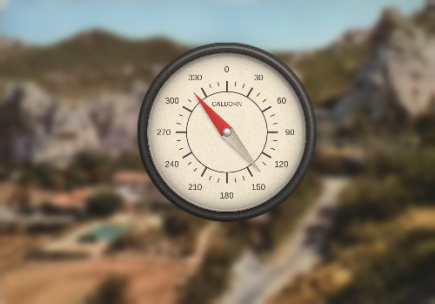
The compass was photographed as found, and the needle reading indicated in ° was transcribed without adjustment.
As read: 320 °
